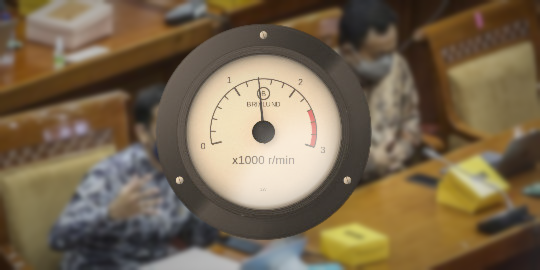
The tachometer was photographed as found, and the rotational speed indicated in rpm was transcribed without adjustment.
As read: 1400 rpm
